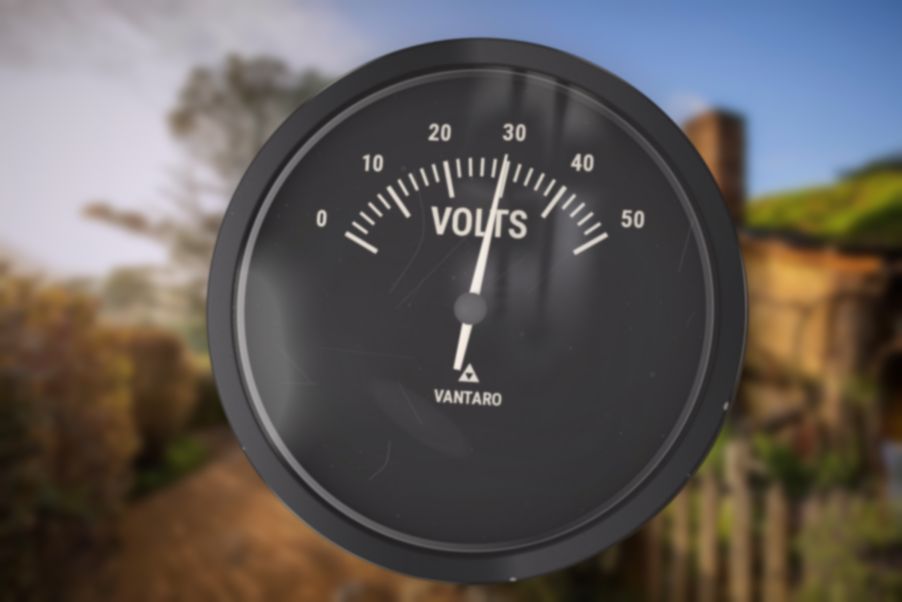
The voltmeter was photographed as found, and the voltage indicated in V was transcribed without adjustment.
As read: 30 V
